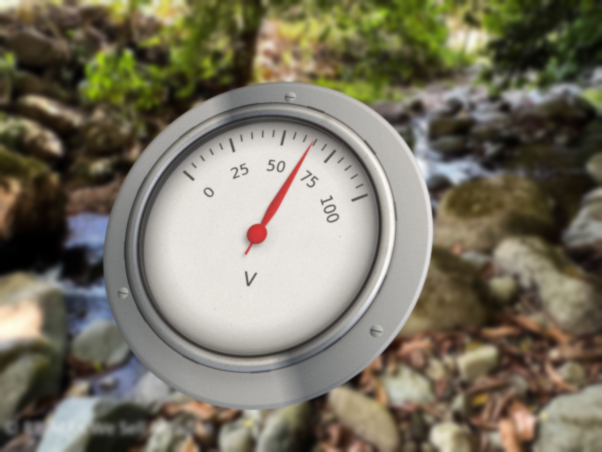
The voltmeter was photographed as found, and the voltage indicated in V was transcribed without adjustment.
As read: 65 V
